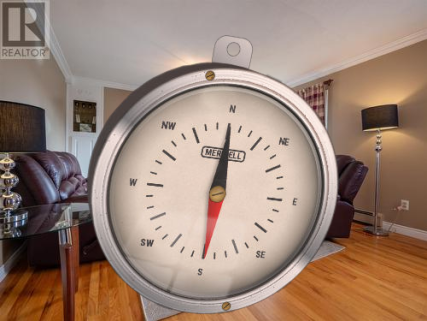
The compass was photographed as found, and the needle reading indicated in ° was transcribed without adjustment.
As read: 180 °
